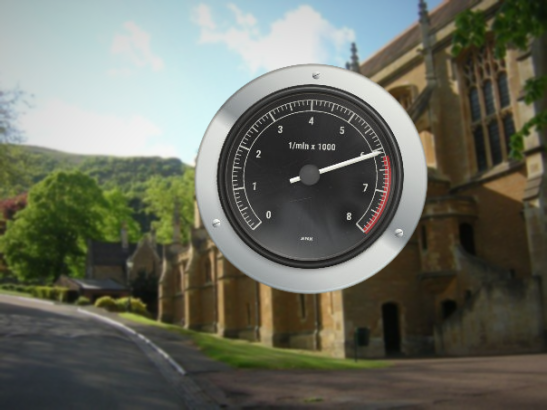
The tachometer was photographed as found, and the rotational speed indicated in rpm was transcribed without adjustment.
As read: 6100 rpm
